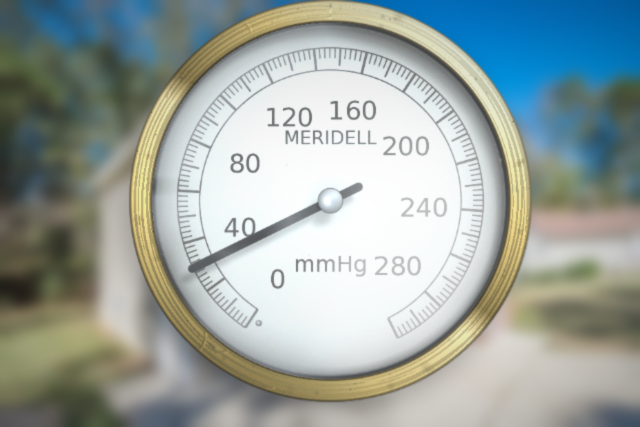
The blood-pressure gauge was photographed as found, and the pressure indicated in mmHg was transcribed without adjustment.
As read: 30 mmHg
